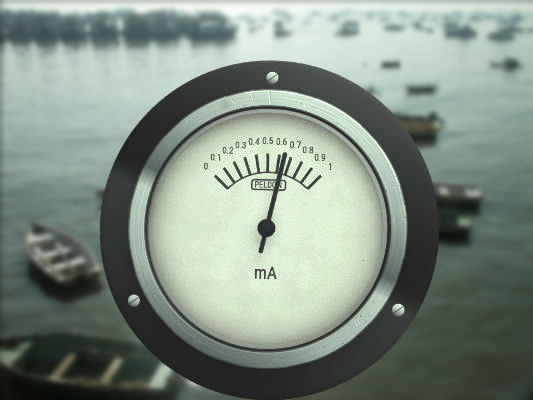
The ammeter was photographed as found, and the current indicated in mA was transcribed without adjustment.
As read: 0.65 mA
